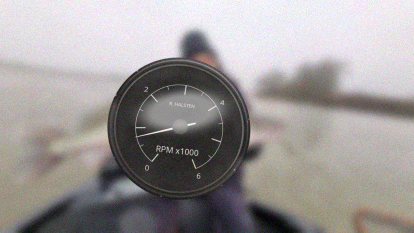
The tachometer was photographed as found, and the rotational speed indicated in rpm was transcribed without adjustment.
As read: 750 rpm
